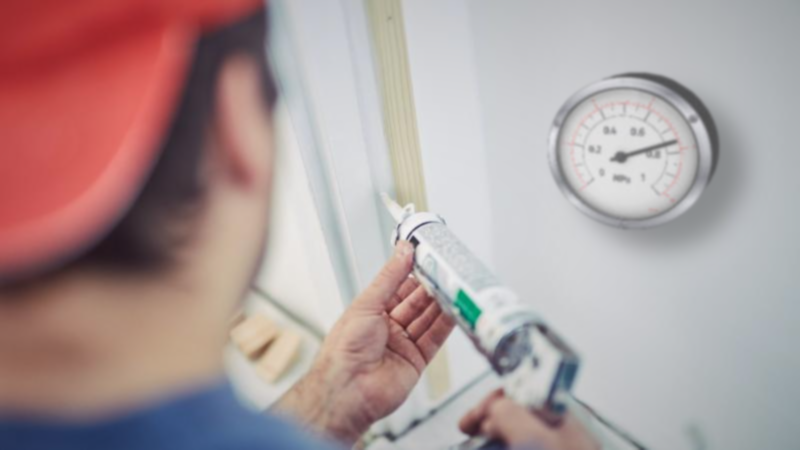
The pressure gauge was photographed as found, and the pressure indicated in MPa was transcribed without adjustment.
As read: 0.75 MPa
